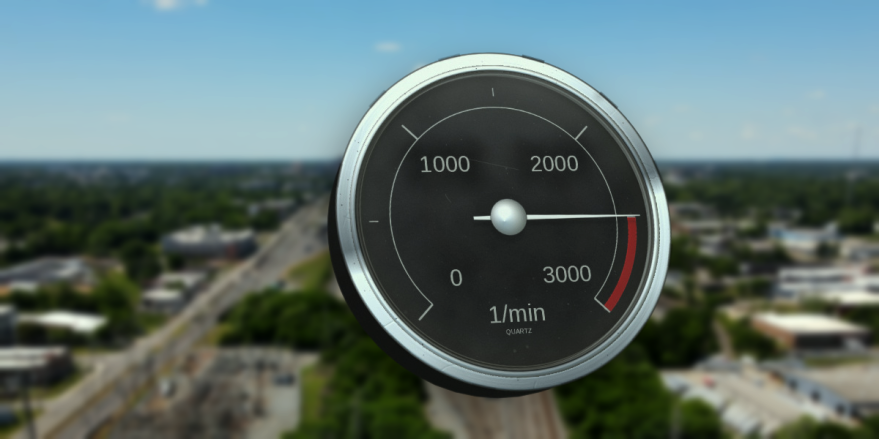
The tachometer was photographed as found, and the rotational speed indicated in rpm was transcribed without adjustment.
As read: 2500 rpm
